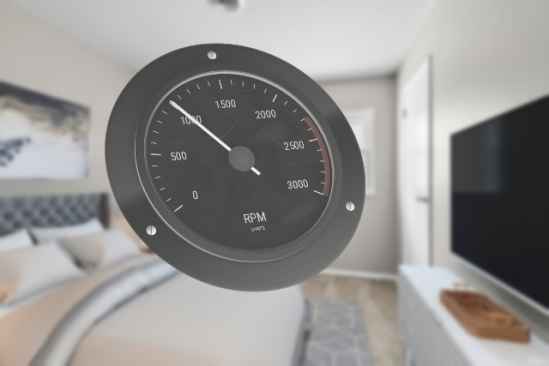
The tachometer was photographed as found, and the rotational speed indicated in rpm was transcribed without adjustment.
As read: 1000 rpm
